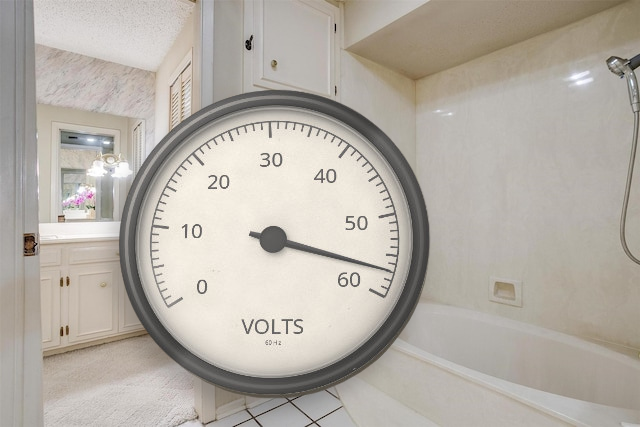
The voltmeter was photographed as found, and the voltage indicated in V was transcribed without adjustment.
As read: 57 V
